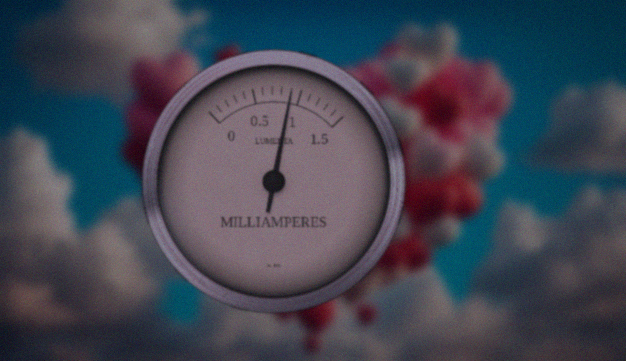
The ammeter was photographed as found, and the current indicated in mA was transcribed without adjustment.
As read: 0.9 mA
